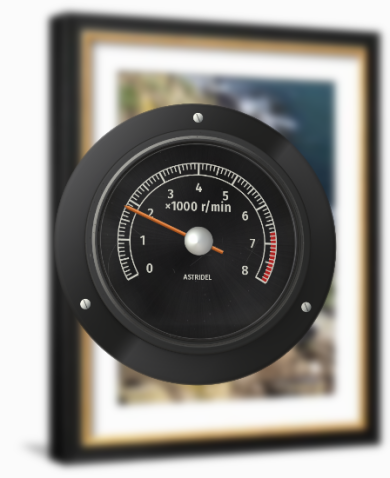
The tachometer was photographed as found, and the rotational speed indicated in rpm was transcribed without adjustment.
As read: 1800 rpm
